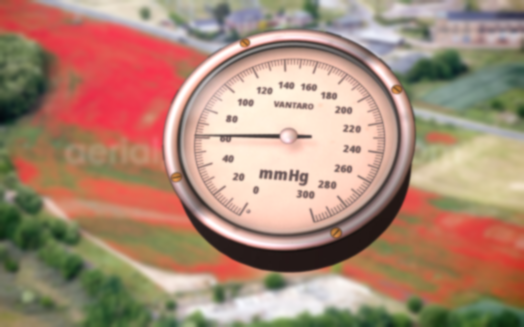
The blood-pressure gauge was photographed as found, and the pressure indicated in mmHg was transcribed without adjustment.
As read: 60 mmHg
